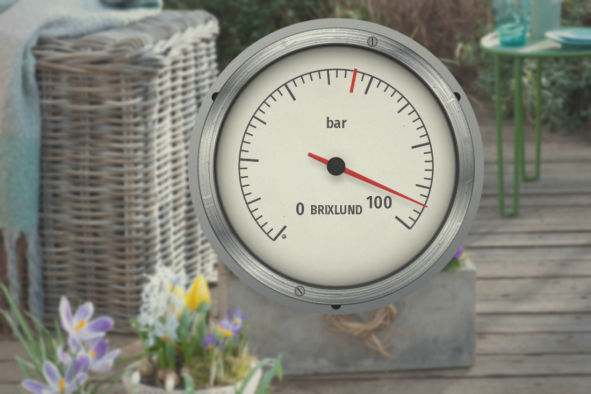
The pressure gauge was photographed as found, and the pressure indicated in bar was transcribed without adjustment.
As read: 94 bar
